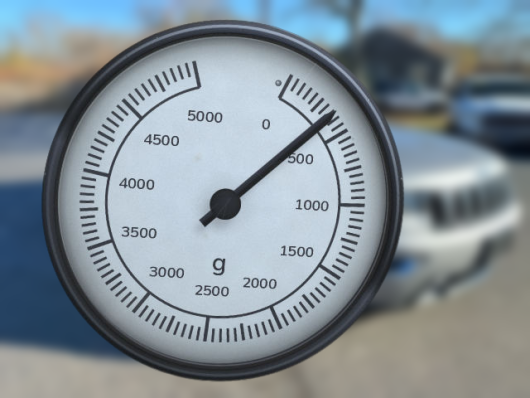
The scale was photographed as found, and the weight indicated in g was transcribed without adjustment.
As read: 350 g
